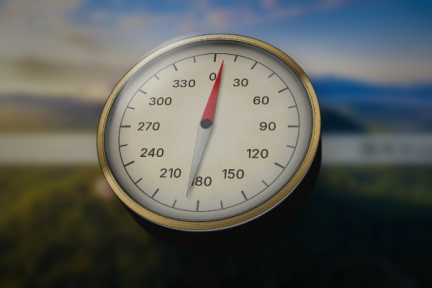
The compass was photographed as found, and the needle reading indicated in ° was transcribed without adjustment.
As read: 7.5 °
